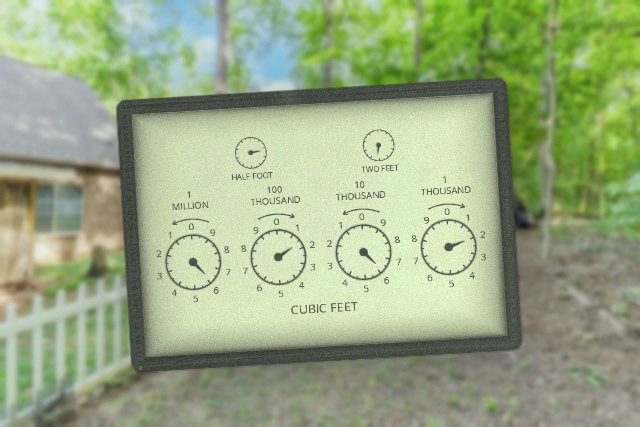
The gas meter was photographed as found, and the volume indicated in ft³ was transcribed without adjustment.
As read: 616200 ft³
